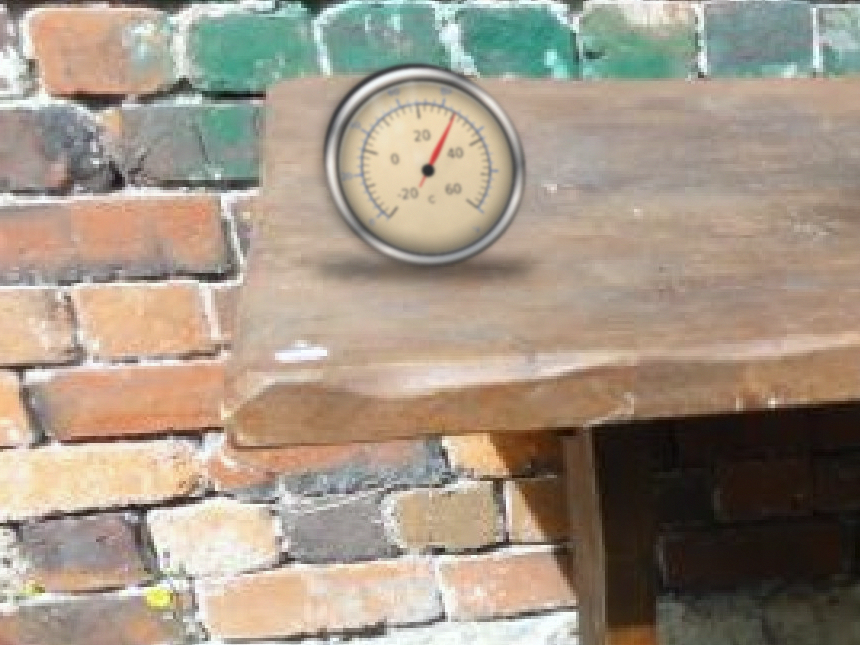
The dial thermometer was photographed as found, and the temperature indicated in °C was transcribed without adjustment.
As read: 30 °C
